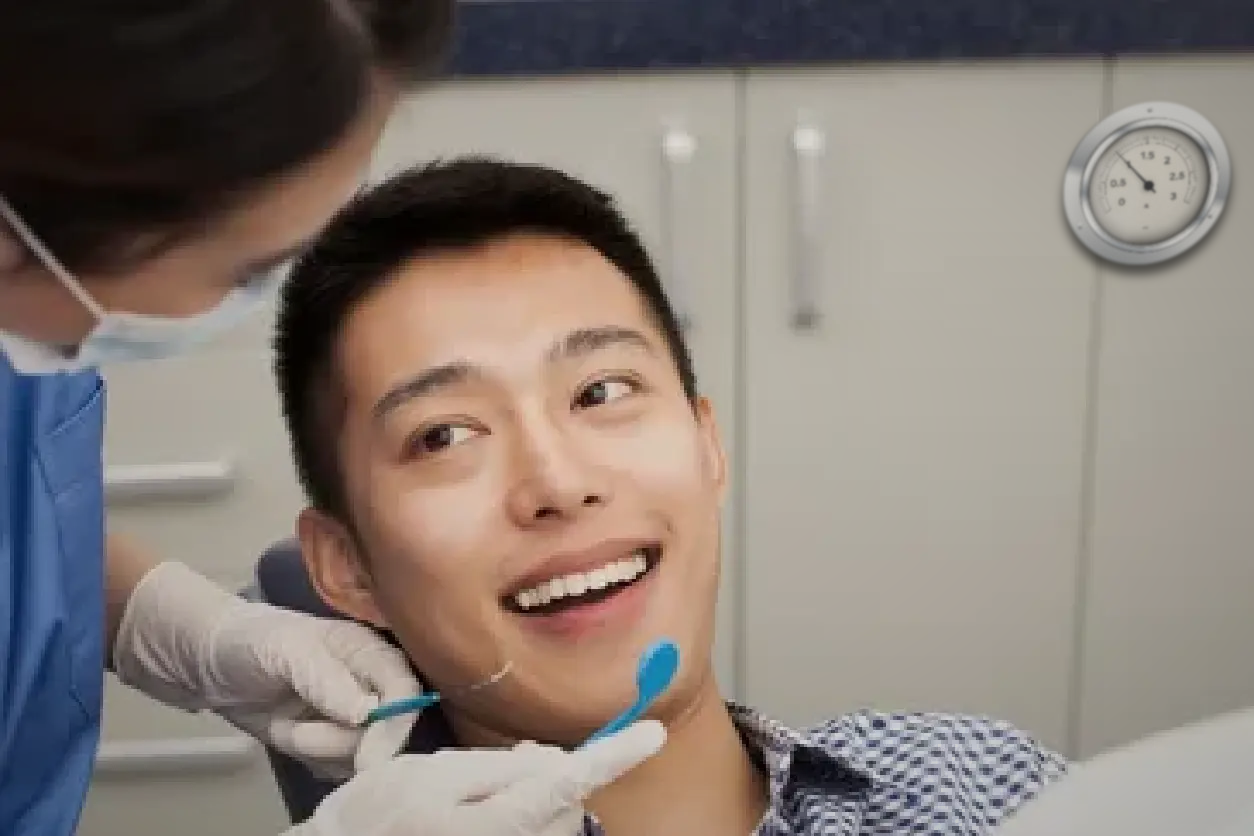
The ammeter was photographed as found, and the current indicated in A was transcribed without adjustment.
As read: 1 A
